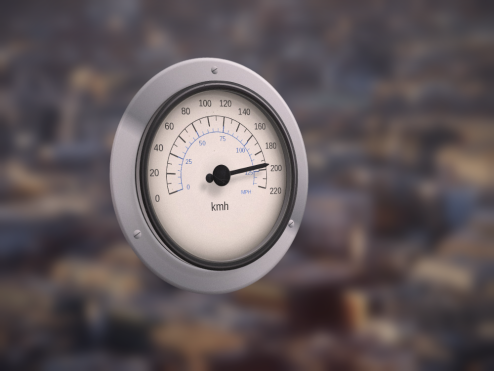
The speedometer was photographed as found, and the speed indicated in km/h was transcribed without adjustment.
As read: 195 km/h
